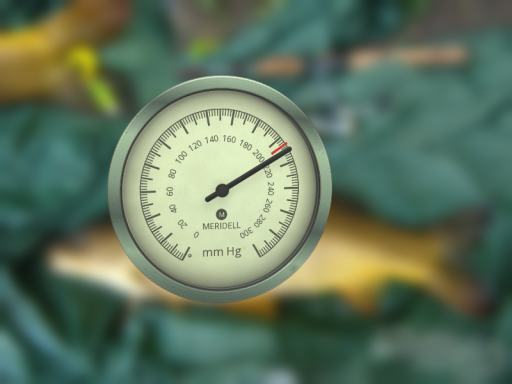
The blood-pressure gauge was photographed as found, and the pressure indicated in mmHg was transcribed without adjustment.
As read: 210 mmHg
